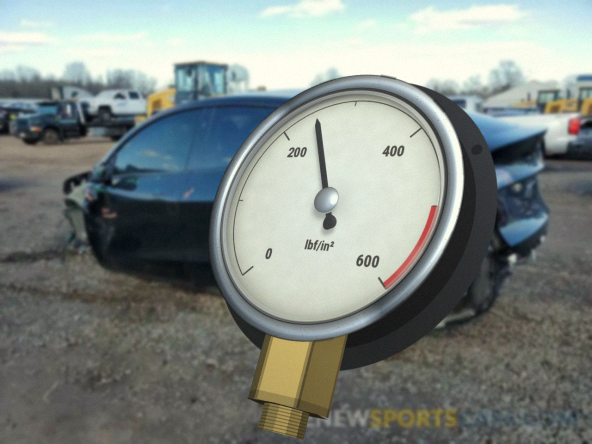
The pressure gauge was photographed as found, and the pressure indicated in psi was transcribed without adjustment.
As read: 250 psi
